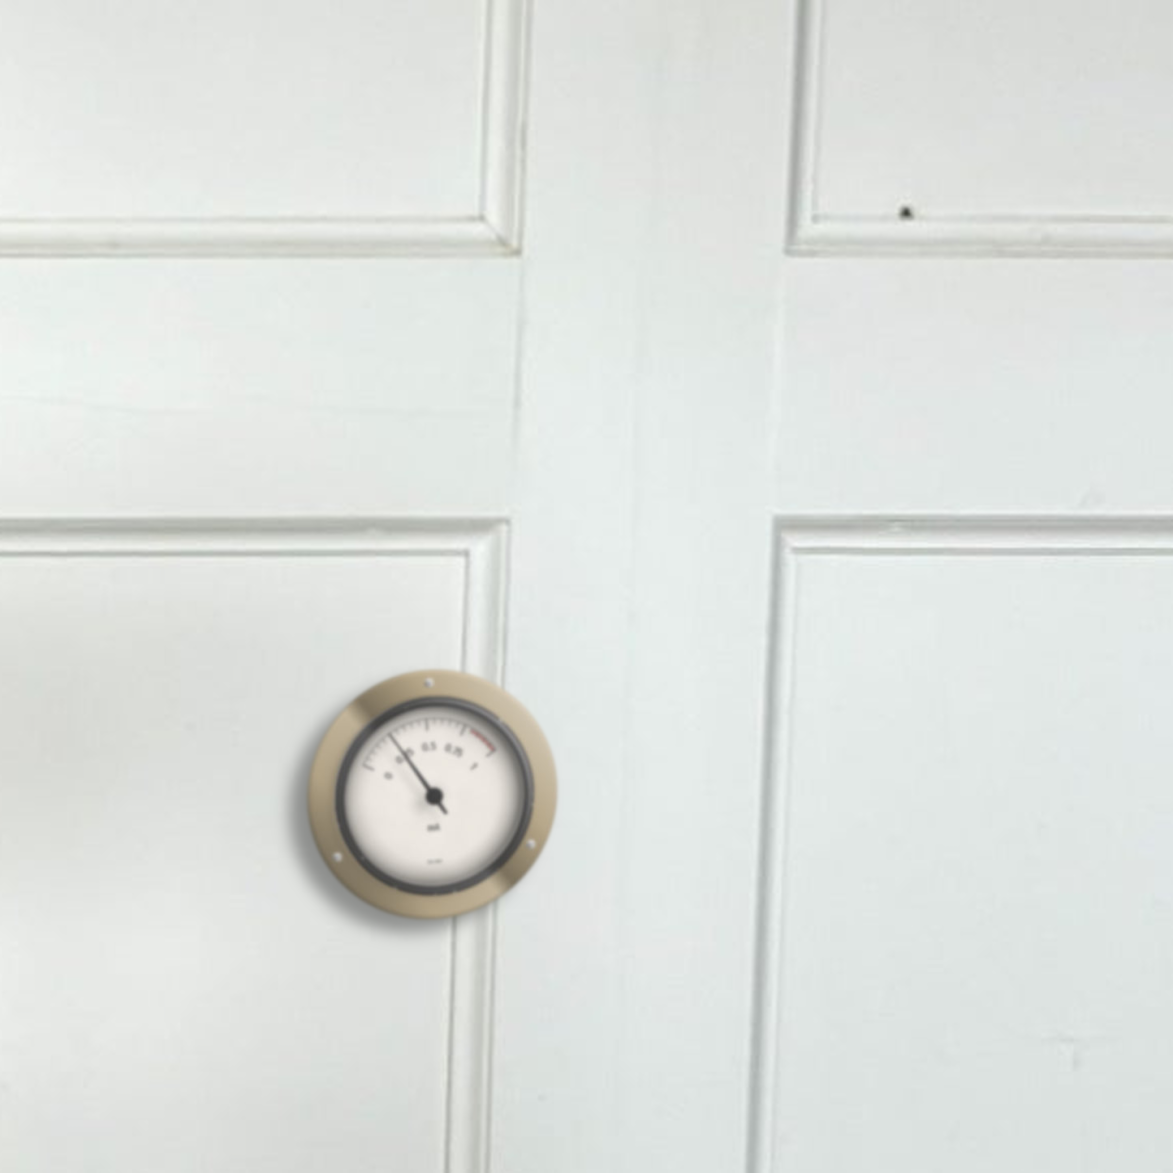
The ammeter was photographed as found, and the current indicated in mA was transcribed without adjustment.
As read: 0.25 mA
